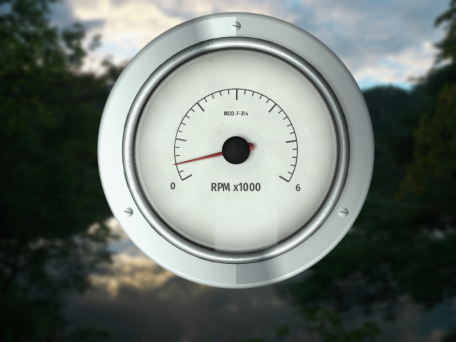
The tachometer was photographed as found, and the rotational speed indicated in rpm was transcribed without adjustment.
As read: 400 rpm
